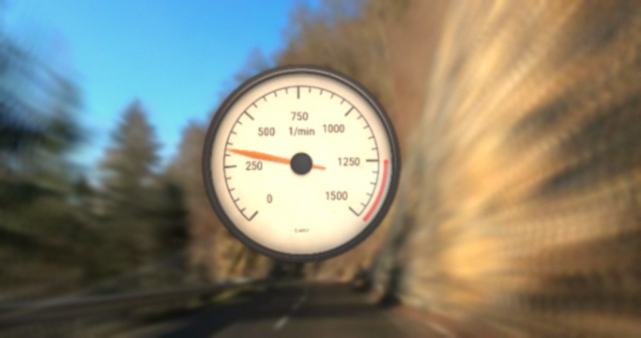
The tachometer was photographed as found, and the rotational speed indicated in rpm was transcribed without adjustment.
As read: 325 rpm
